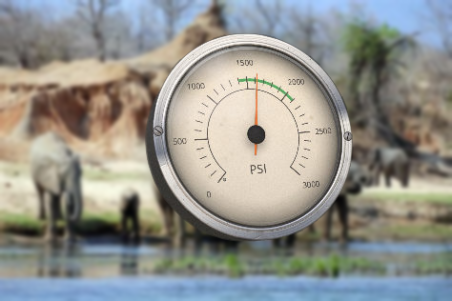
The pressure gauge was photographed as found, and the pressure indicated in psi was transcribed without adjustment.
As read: 1600 psi
